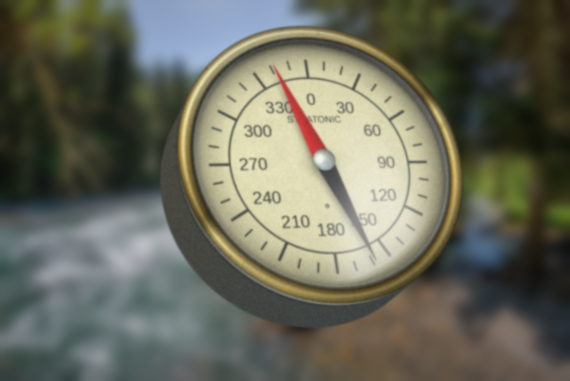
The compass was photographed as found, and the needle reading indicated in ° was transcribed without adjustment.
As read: 340 °
